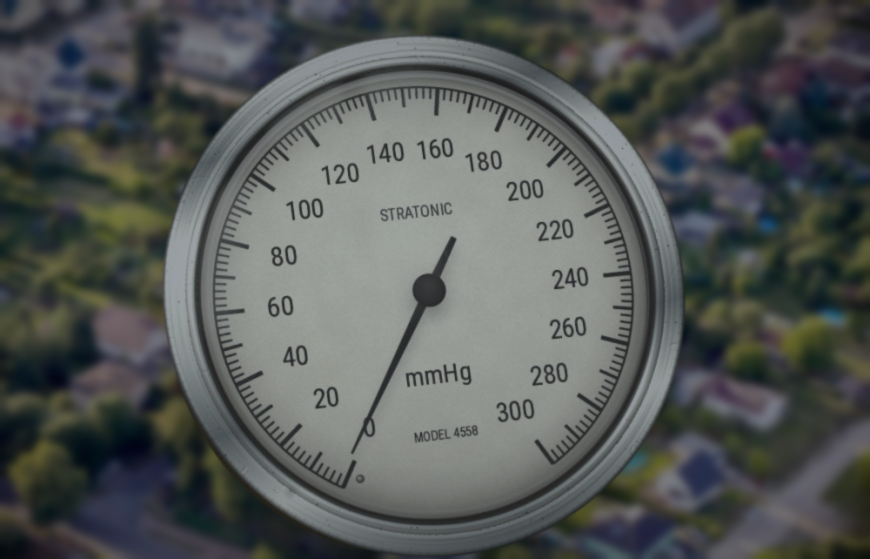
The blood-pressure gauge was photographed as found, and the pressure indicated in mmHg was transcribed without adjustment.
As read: 2 mmHg
